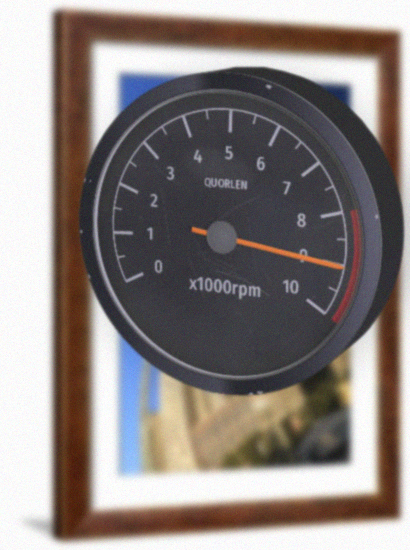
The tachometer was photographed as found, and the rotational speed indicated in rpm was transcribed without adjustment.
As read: 9000 rpm
